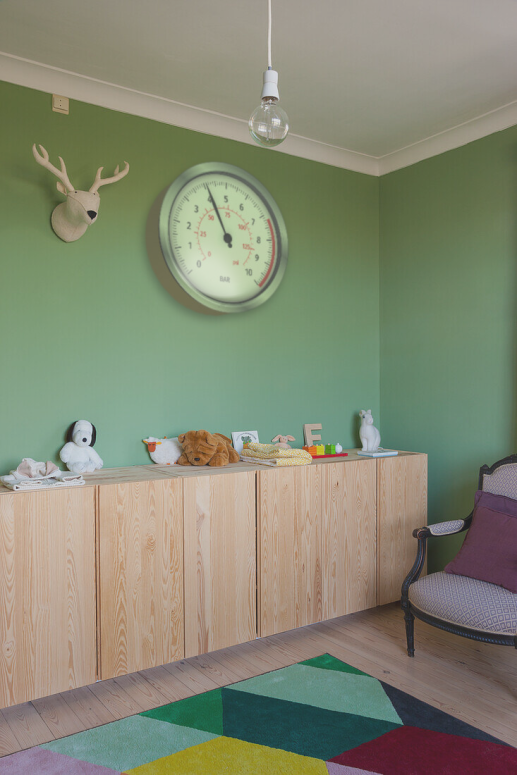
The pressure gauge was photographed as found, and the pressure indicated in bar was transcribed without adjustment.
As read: 4 bar
